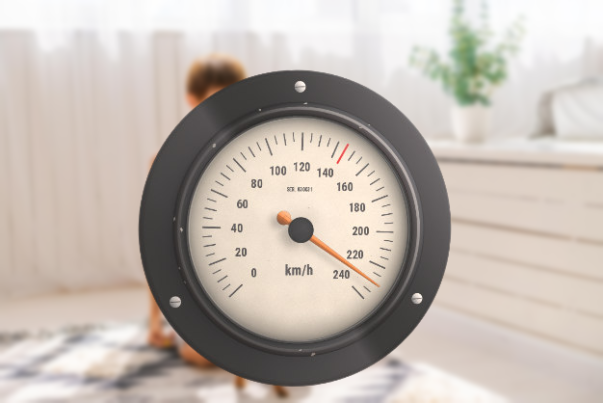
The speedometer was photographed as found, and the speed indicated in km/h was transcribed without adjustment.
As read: 230 km/h
